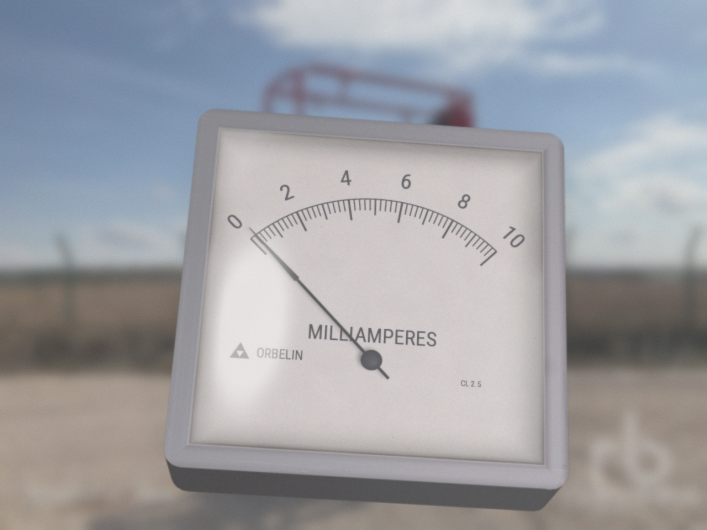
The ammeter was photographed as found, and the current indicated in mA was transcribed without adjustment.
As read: 0.2 mA
